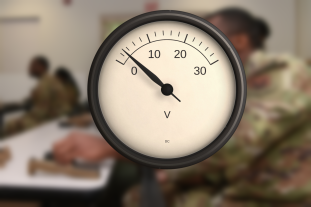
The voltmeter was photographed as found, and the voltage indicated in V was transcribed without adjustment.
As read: 3 V
